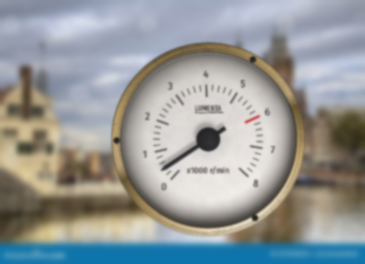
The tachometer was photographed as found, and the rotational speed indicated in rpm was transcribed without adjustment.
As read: 400 rpm
